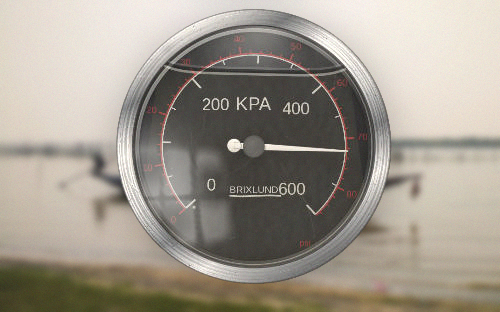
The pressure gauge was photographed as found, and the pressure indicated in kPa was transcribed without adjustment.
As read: 500 kPa
